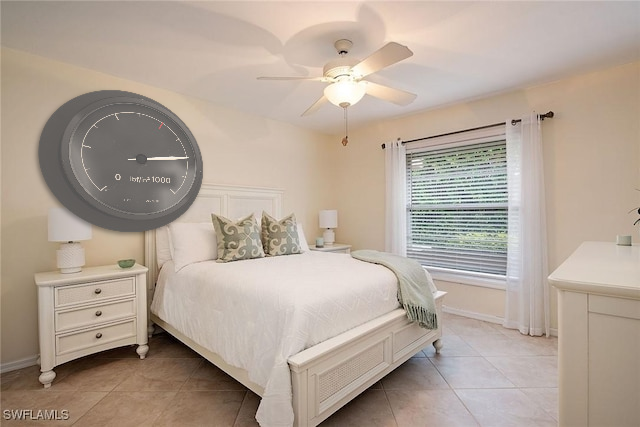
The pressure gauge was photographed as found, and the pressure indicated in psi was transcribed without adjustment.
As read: 800 psi
